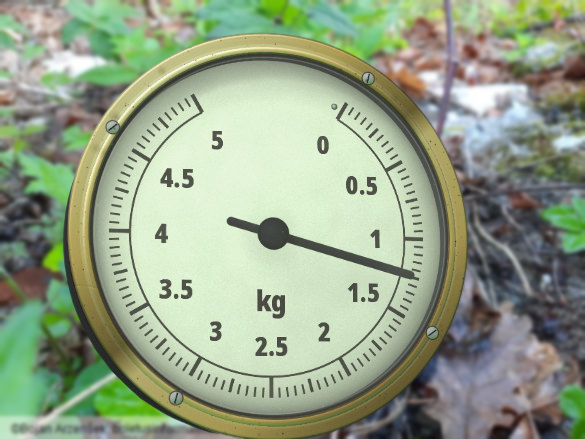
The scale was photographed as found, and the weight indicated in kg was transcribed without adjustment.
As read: 1.25 kg
